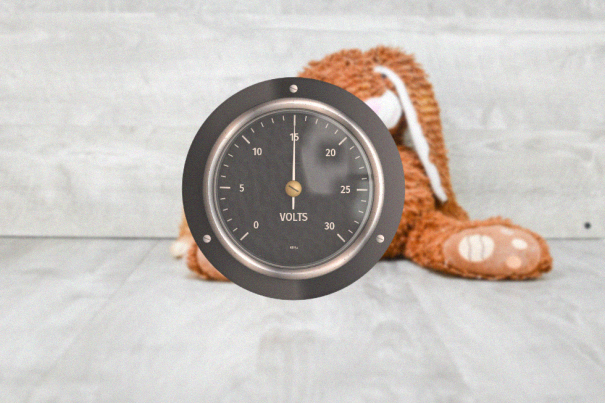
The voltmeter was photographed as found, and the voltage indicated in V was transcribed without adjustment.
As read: 15 V
